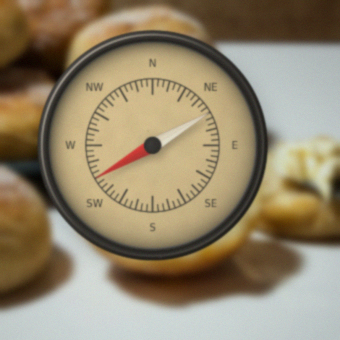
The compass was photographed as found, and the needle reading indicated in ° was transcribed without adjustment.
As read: 240 °
